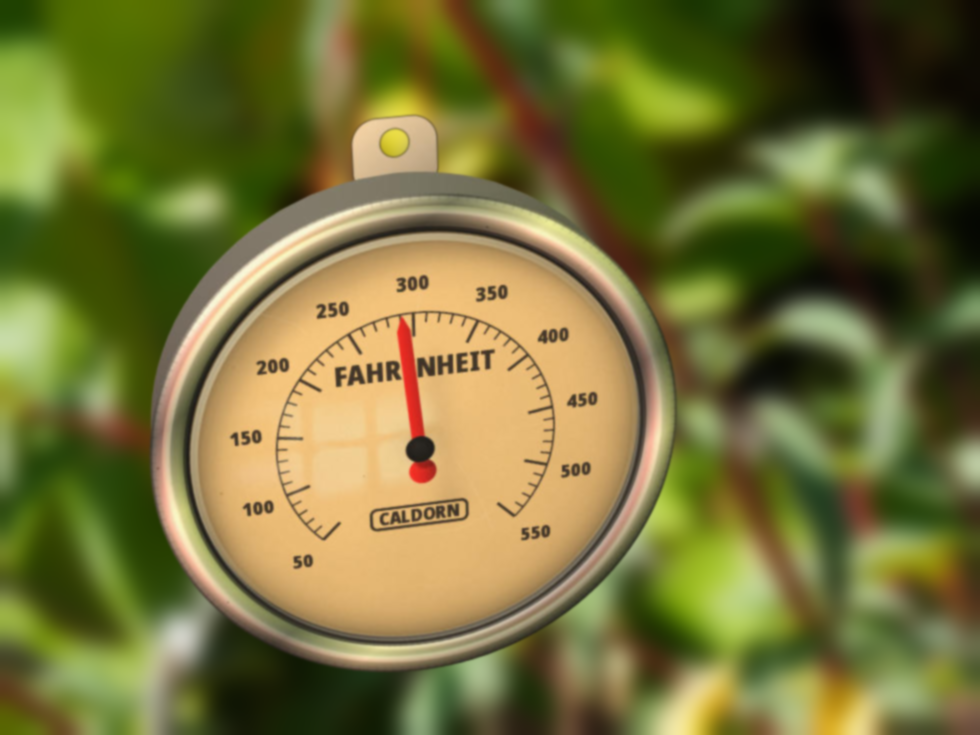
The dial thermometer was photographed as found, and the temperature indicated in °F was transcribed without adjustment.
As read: 290 °F
